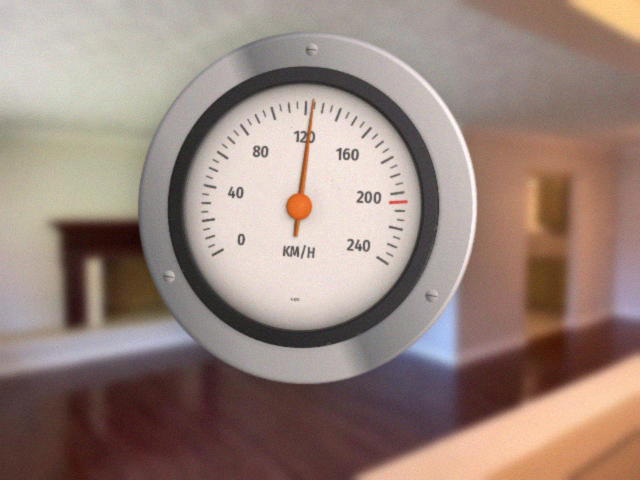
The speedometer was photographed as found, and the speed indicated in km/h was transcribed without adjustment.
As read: 125 km/h
